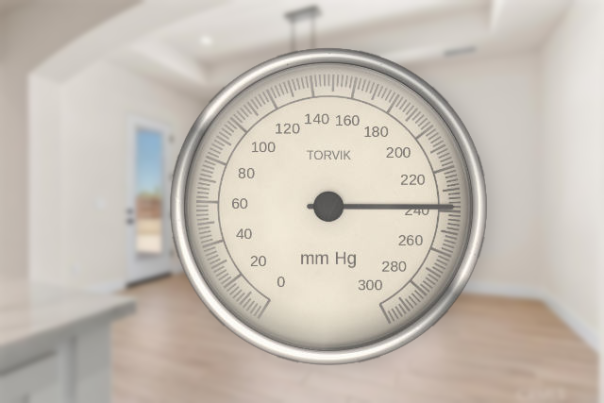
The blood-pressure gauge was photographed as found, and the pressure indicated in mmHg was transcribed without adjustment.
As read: 238 mmHg
